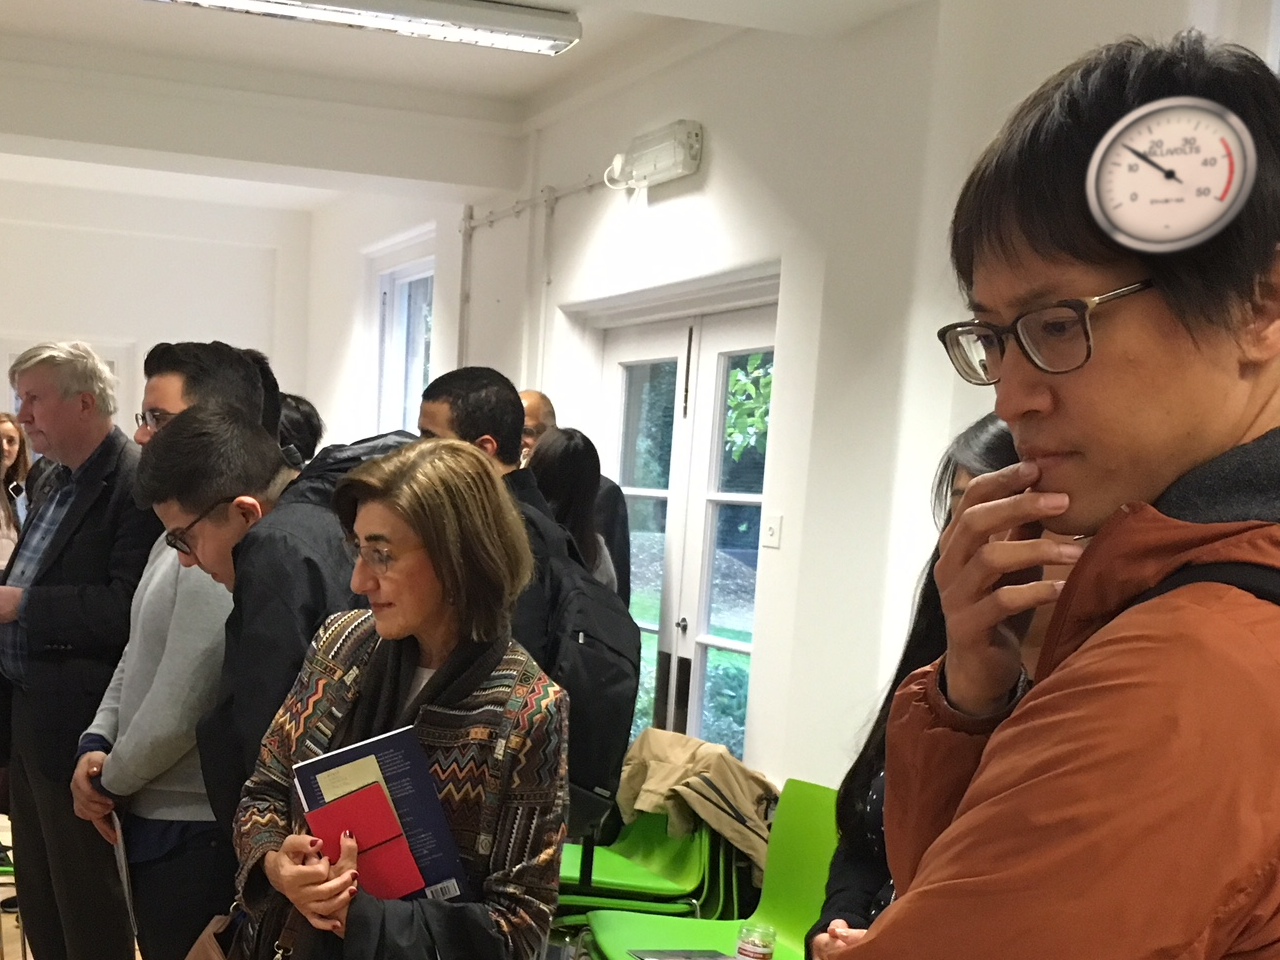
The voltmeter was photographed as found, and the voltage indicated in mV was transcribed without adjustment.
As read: 14 mV
